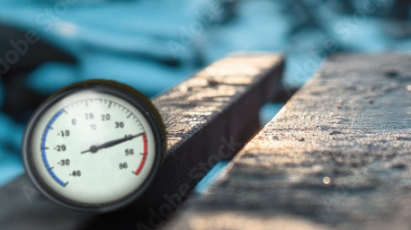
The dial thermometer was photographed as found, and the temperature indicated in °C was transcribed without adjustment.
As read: 40 °C
